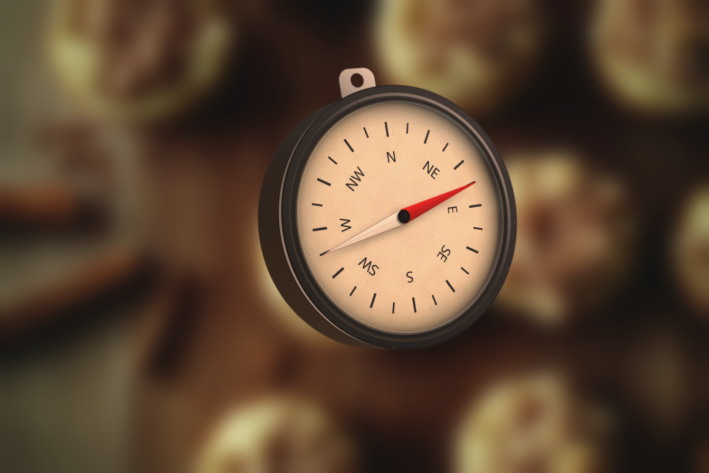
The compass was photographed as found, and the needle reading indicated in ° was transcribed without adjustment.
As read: 75 °
